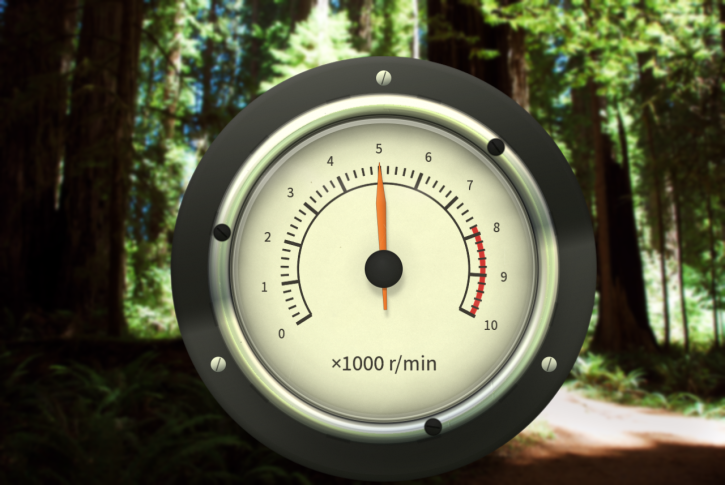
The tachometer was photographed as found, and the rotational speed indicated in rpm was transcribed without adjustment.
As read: 5000 rpm
